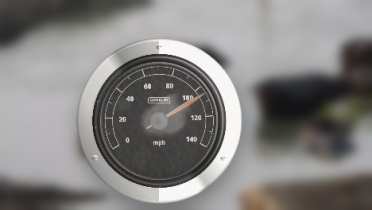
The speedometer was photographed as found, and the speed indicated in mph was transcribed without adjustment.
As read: 105 mph
